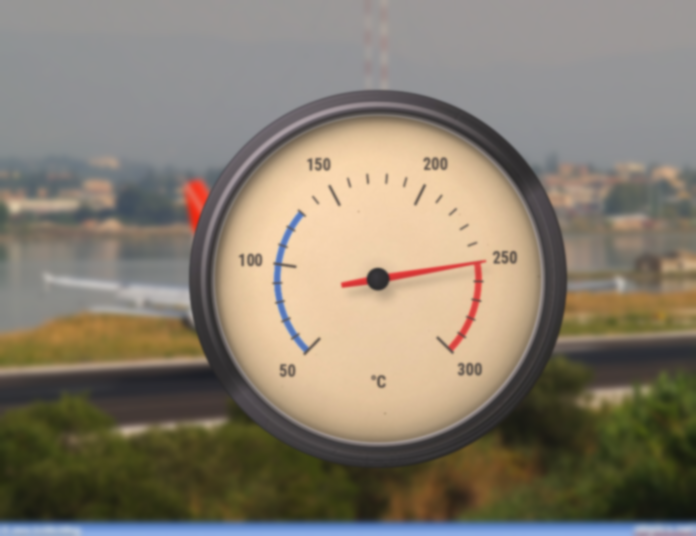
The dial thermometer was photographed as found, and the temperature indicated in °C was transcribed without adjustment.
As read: 250 °C
